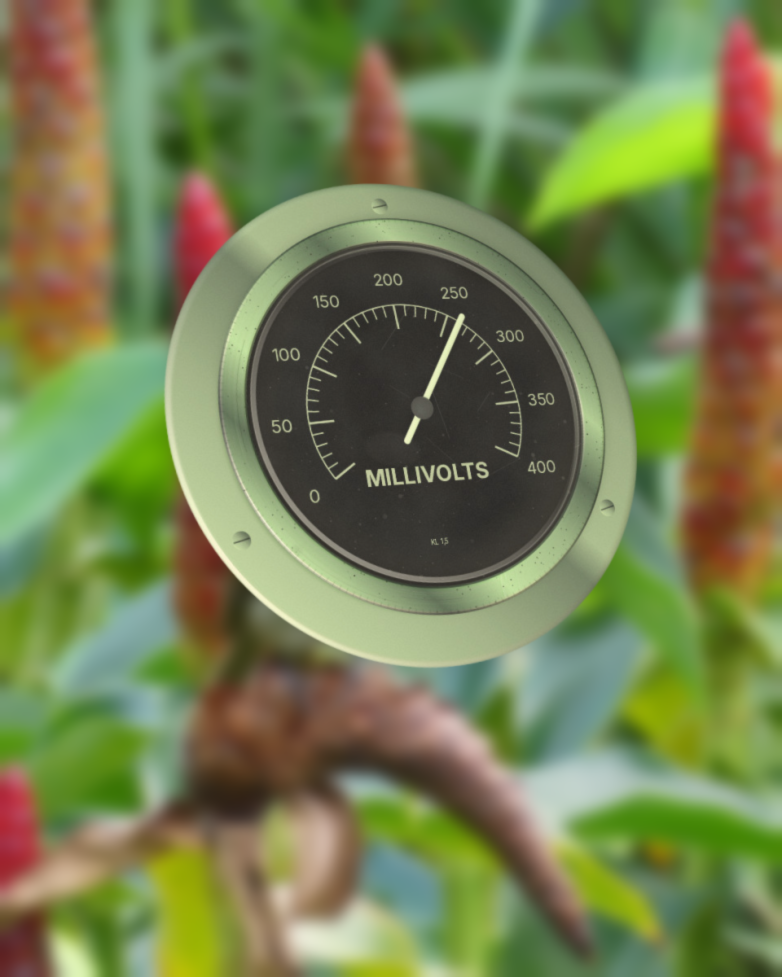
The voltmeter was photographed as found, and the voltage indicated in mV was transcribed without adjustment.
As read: 260 mV
